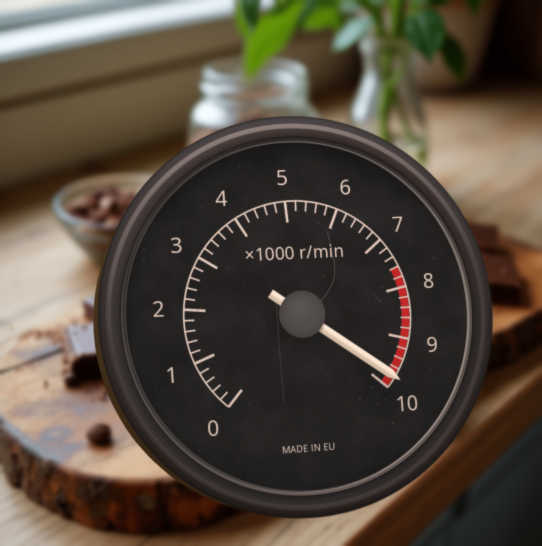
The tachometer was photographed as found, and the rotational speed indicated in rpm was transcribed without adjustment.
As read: 9800 rpm
